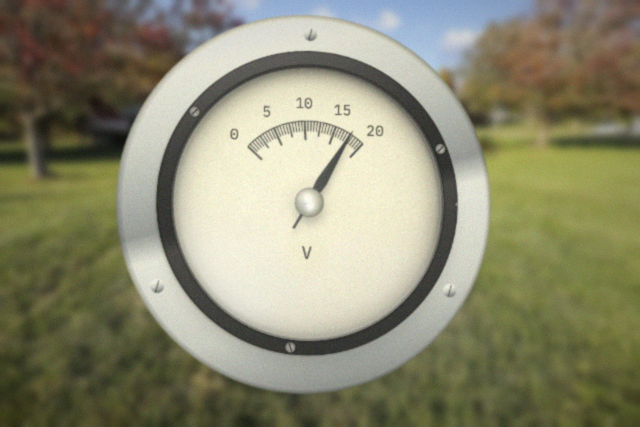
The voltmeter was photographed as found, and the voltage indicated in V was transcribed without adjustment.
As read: 17.5 V
